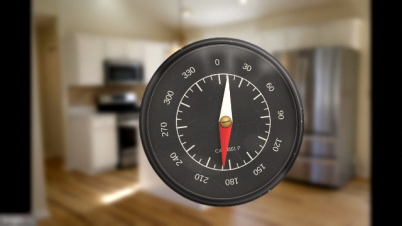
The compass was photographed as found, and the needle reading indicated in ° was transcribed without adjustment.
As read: 190 °
